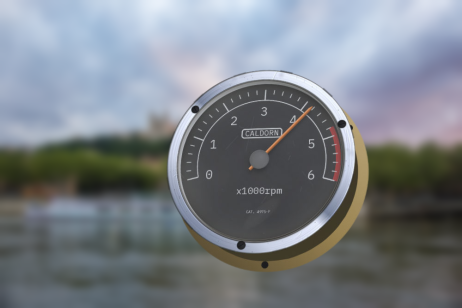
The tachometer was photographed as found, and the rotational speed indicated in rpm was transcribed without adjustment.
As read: 4200 rpm
